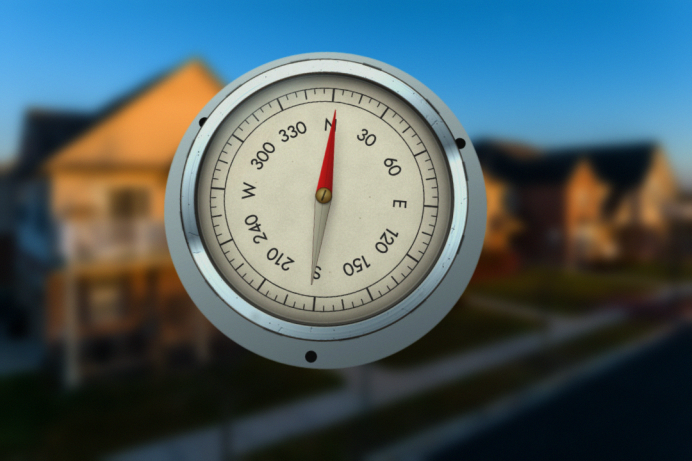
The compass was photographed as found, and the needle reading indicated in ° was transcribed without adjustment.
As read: 2.5 °
